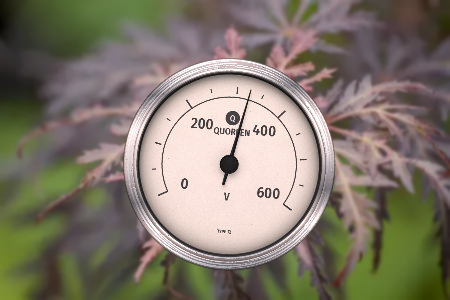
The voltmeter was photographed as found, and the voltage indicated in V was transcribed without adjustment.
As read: 325 V
